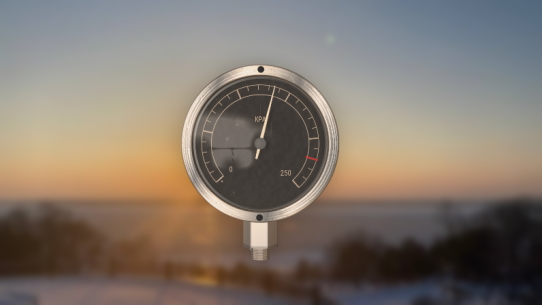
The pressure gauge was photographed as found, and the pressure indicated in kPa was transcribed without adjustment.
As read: 135 kPa
